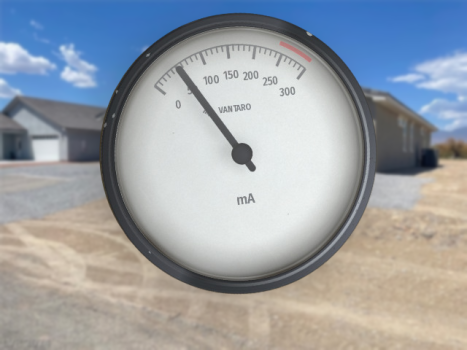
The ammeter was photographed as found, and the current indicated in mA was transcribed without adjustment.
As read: 50 mA
